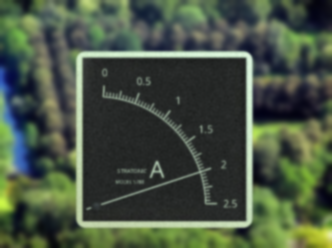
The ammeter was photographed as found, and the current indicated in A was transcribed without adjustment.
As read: 2 A
